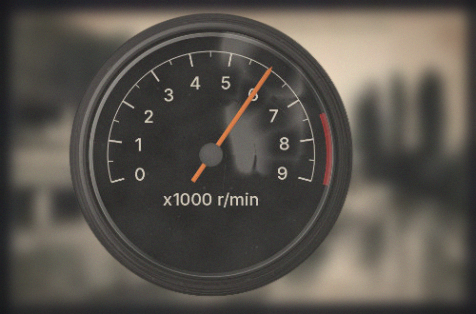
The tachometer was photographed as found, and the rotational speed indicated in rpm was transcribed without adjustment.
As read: 6000 rpm
